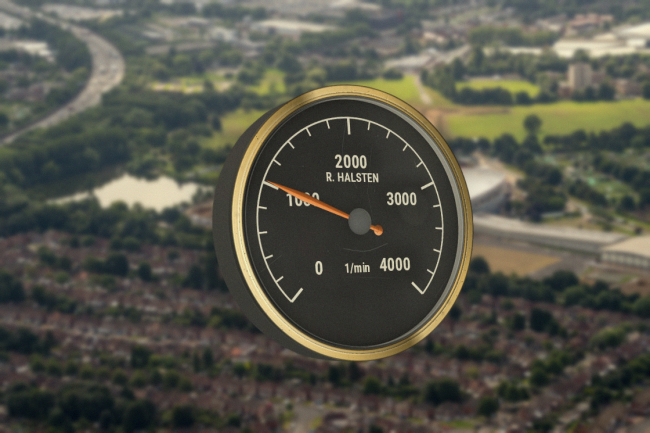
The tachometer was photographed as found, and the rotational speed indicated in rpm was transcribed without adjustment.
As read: 1000 rpm
